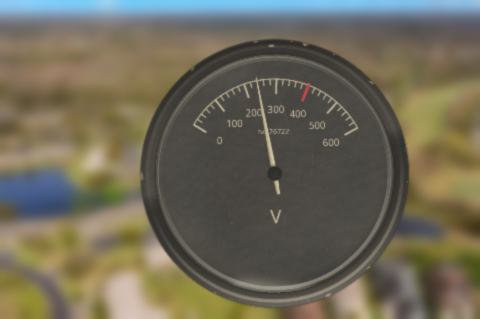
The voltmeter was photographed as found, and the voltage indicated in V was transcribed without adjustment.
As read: 240 V
